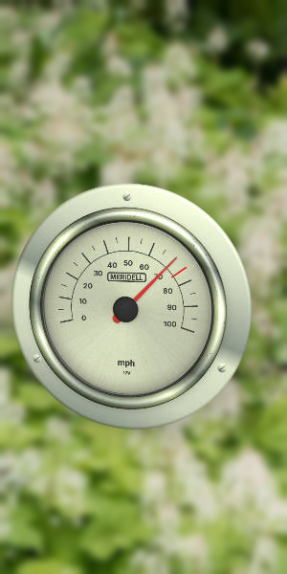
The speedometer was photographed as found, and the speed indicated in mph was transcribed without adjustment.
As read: 70 mph
